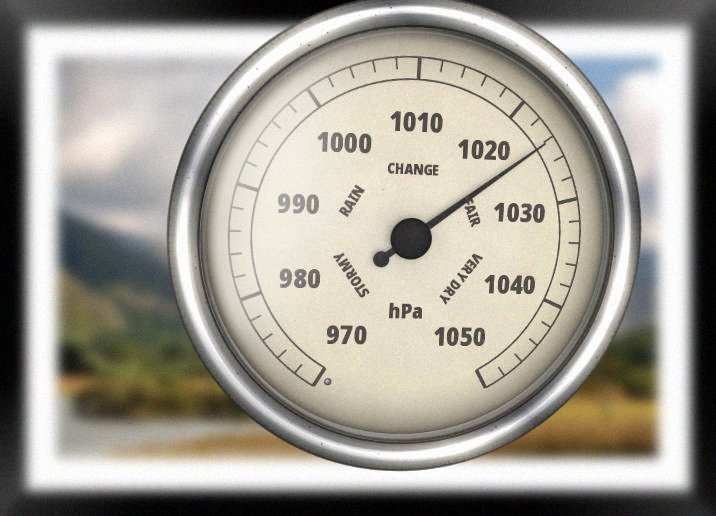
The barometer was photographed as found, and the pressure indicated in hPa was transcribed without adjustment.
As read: 1024 hPa
